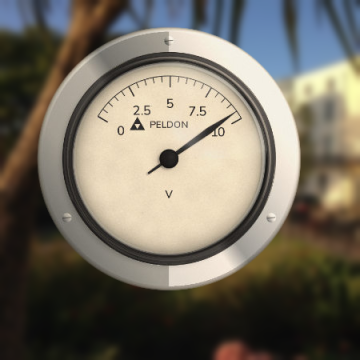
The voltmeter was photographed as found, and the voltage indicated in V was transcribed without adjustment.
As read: 9.5 V
